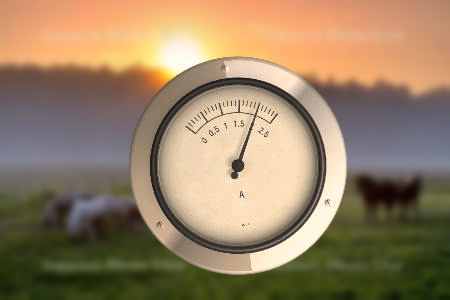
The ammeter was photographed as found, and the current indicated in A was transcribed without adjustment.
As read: 2 A
